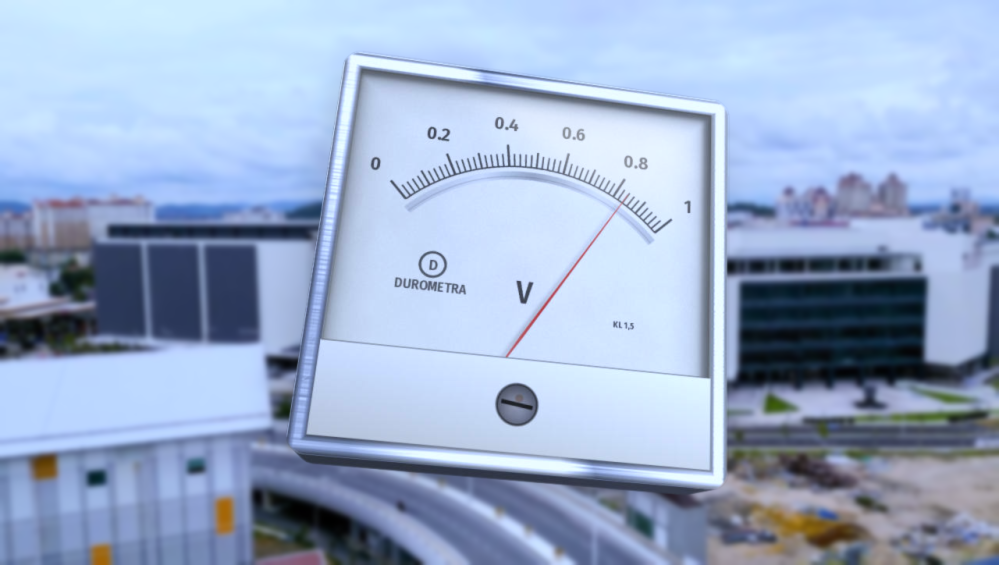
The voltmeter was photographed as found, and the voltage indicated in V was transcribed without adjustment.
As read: 0.84 V
